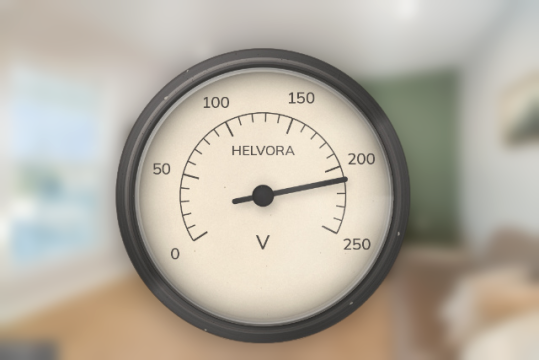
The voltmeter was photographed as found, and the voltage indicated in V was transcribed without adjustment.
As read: 210 V
